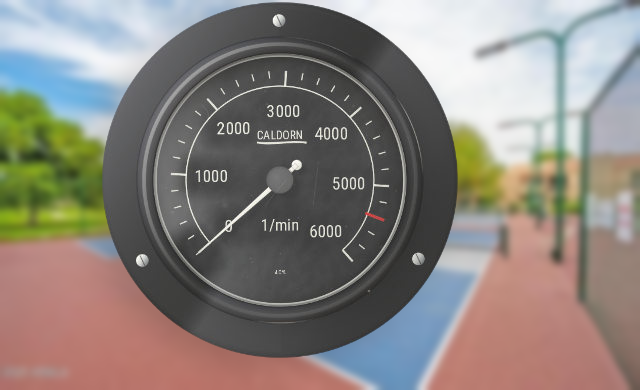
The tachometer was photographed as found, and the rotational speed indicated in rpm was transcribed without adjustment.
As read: 0 rpm
